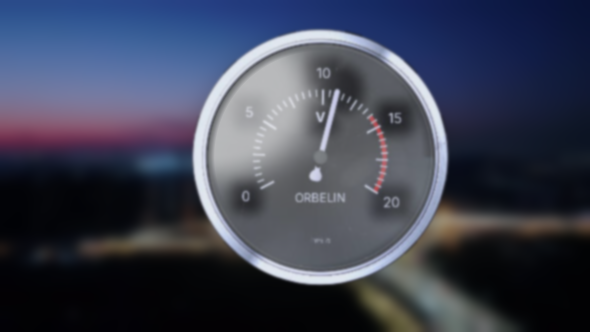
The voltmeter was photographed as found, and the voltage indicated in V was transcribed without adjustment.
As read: 11 V
